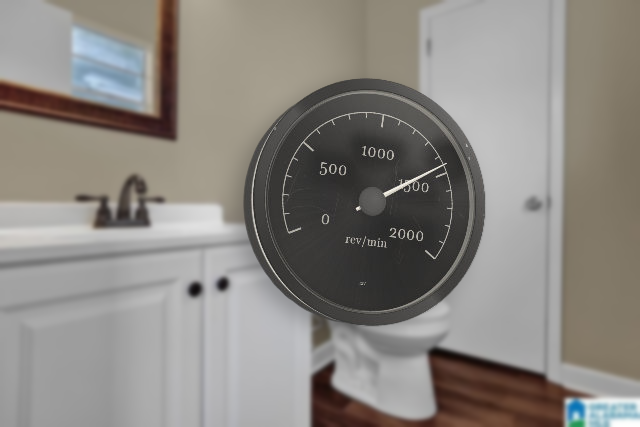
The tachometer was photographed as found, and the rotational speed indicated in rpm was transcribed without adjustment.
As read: 1450 rpm
